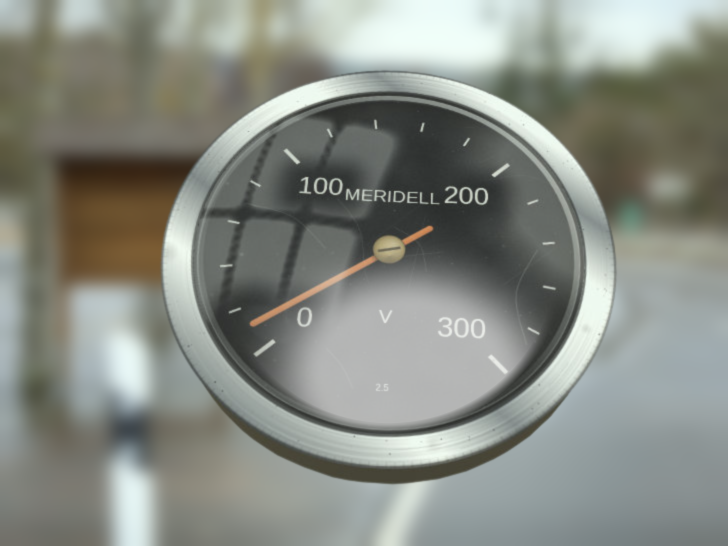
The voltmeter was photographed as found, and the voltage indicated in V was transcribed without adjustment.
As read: 10 V
